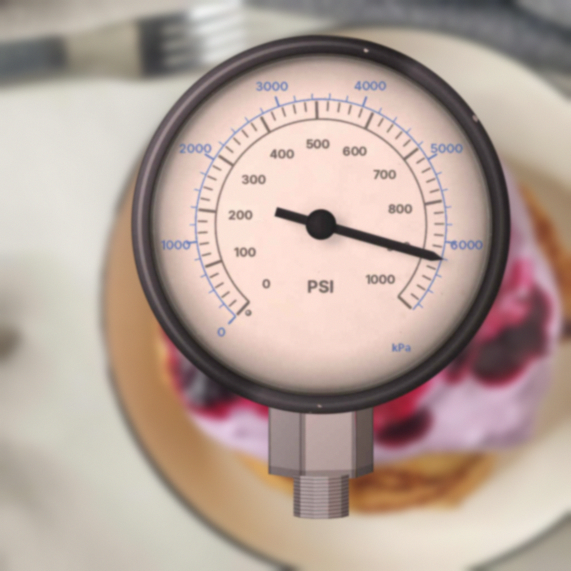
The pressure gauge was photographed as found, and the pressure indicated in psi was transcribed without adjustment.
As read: 900 psi
